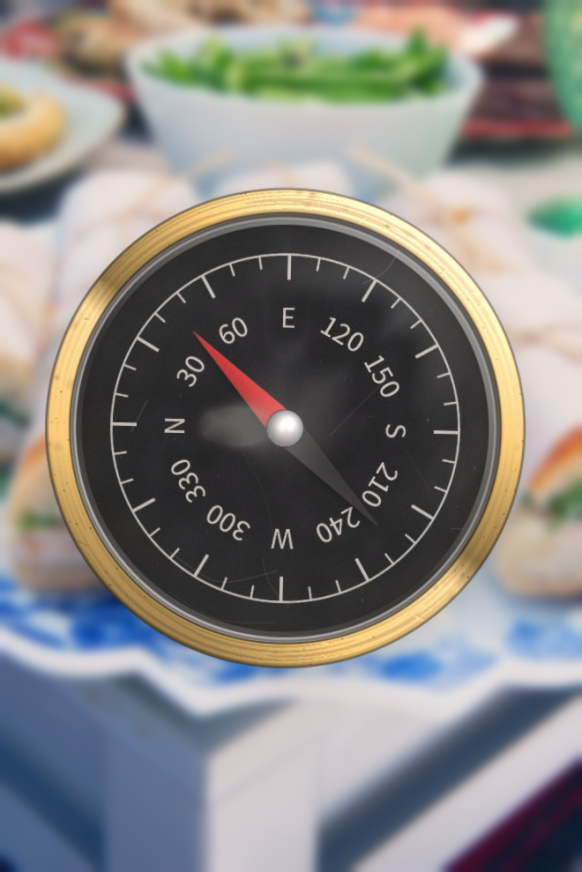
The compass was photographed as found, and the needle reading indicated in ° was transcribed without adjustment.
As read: 45 °
